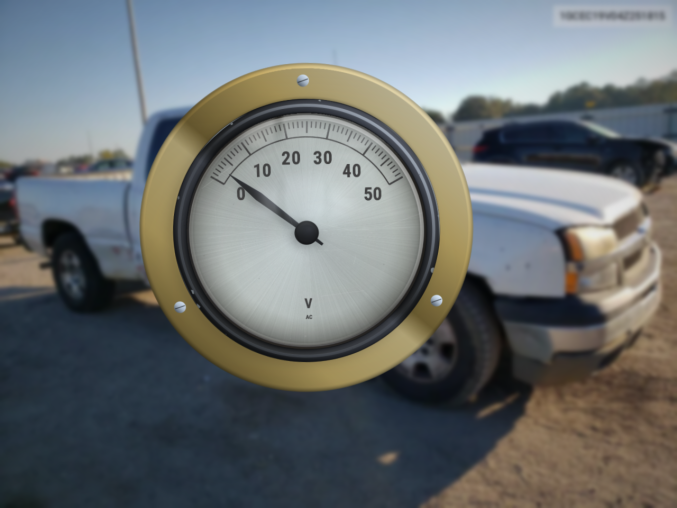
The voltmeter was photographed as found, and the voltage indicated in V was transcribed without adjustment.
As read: 3 V
